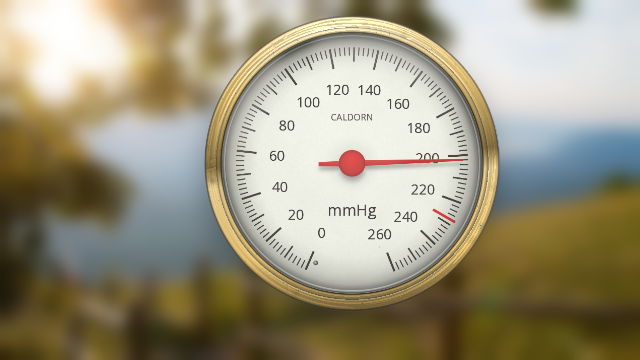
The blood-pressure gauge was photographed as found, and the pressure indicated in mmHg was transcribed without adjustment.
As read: 202 mmHg
